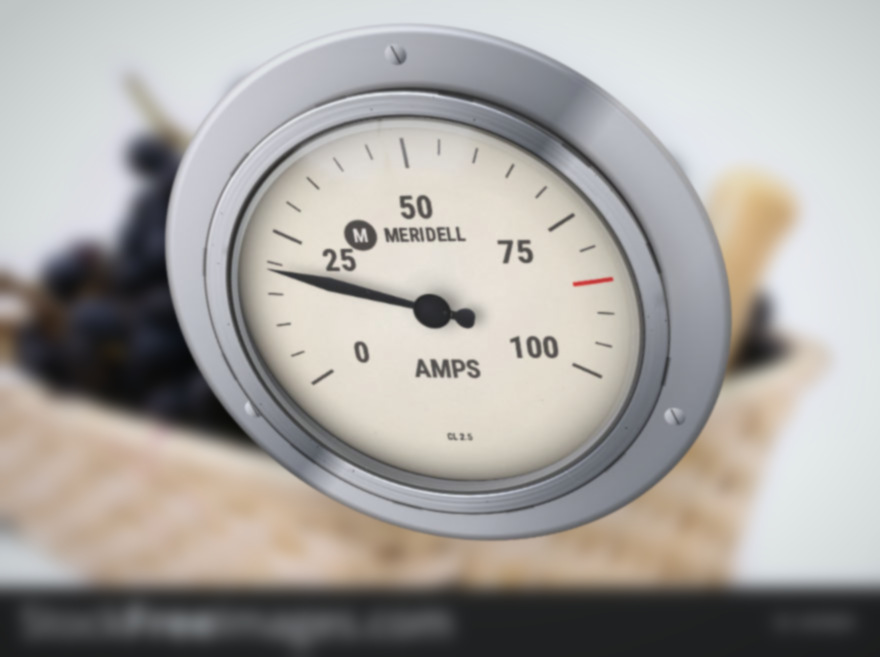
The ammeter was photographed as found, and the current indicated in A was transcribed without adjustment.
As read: 20 A
